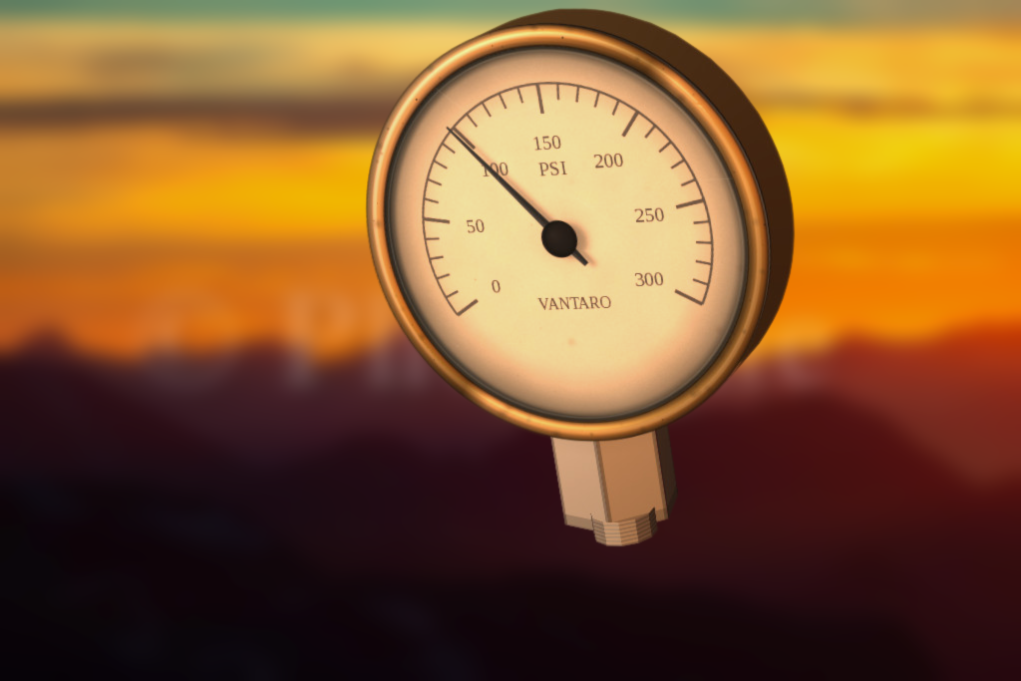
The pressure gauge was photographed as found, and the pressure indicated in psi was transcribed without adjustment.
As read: 100 psi
